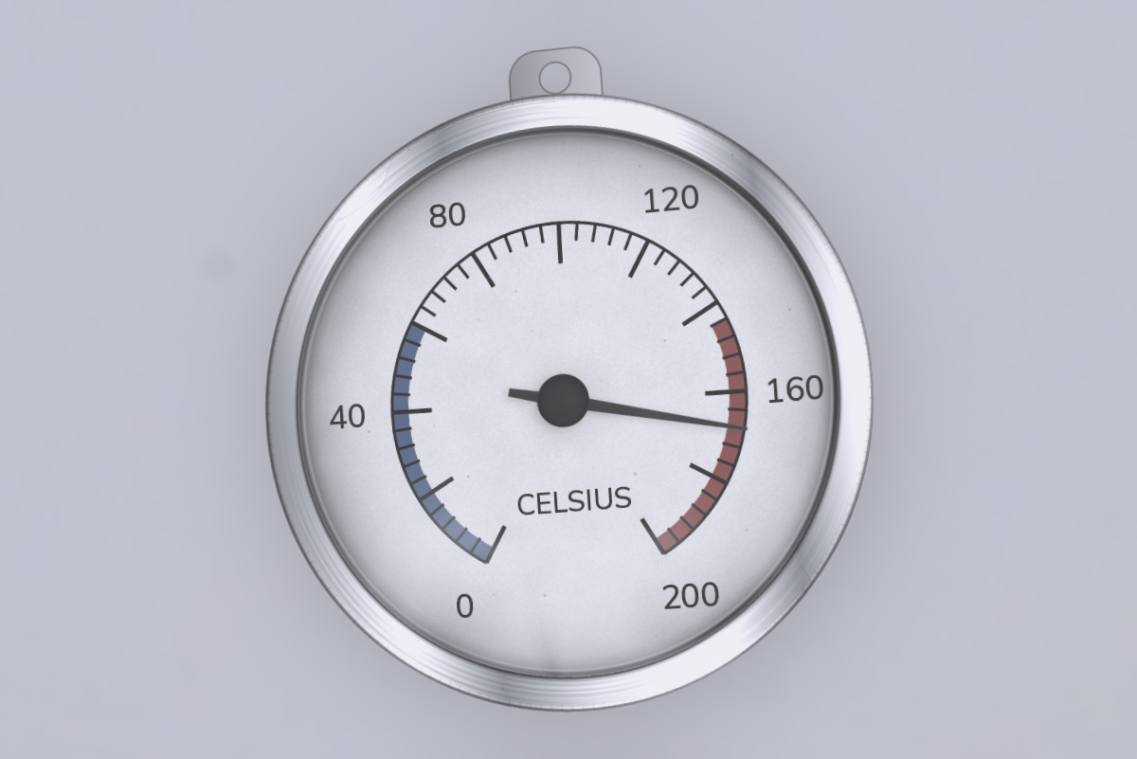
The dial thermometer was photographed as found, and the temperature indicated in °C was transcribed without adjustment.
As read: 168 °C
